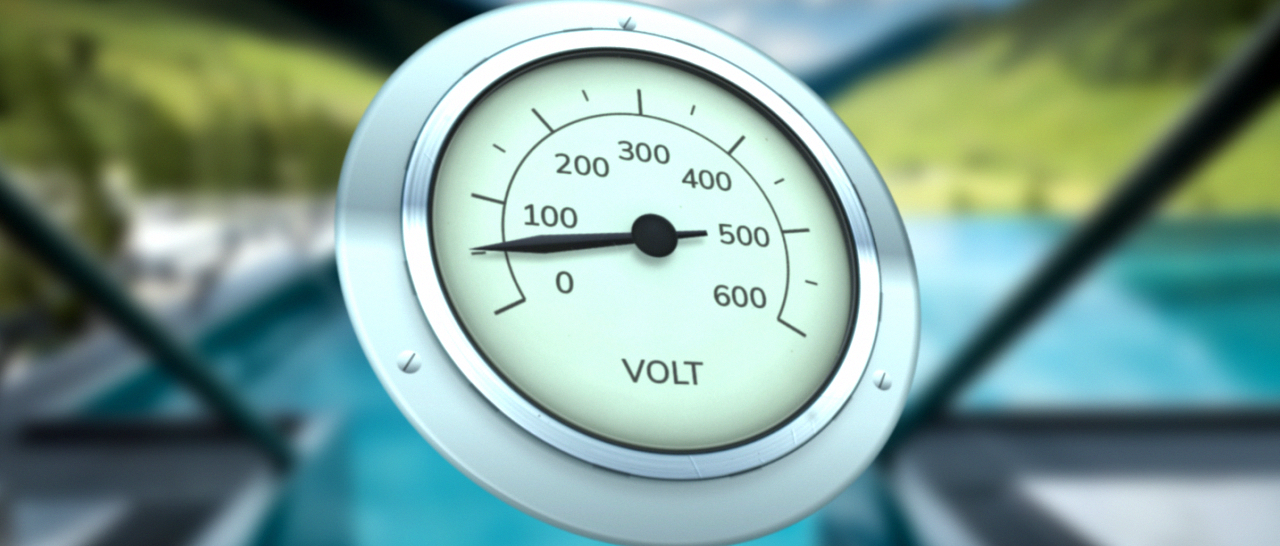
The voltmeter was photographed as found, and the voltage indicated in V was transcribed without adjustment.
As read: 50 V
